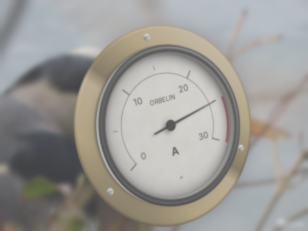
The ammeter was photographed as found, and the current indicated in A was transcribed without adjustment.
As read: 25 A
